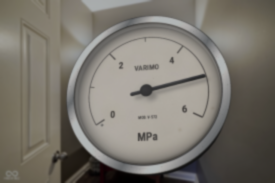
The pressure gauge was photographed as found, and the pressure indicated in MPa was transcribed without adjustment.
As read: 5 MPa
